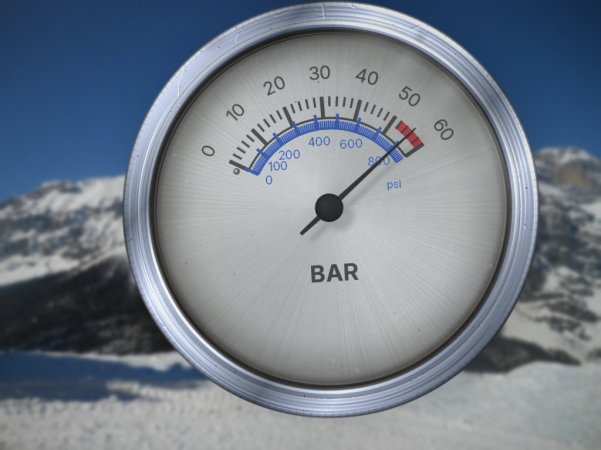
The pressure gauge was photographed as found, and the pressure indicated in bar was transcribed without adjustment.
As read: 56 bar
